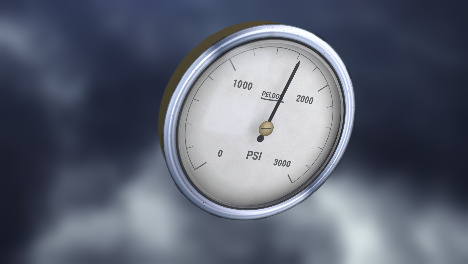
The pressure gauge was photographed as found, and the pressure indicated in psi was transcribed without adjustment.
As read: 1600 psi
